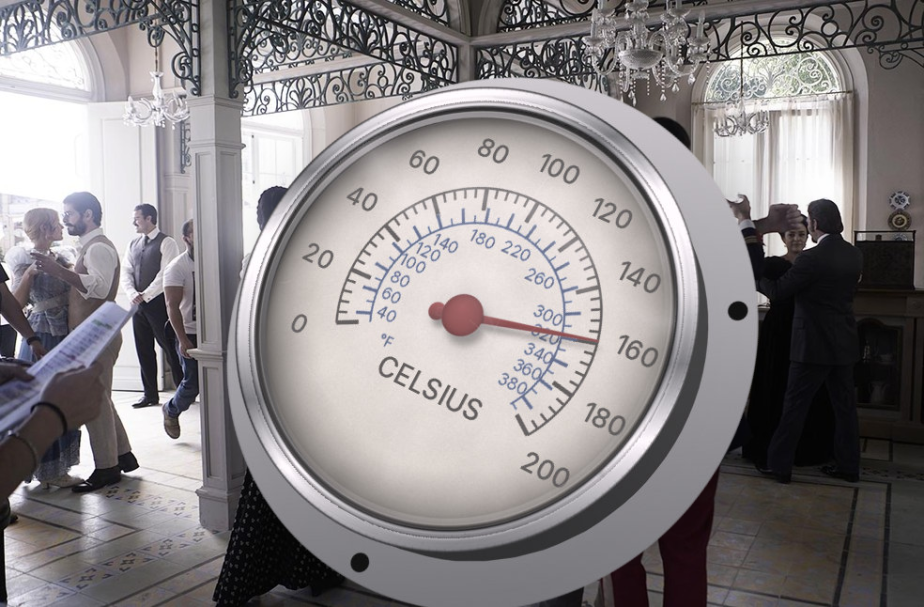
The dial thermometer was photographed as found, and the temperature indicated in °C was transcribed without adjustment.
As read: 160 °C
